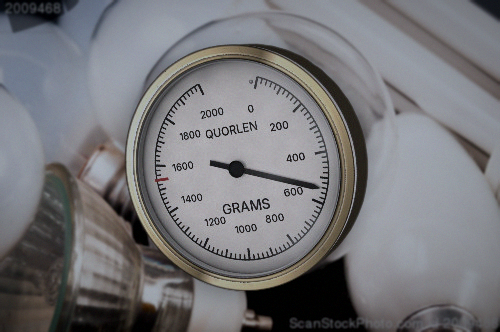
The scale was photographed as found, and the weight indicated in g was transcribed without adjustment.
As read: 540 g
